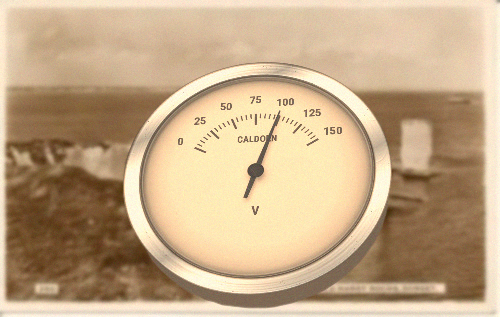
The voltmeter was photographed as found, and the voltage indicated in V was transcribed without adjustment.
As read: 100 V
